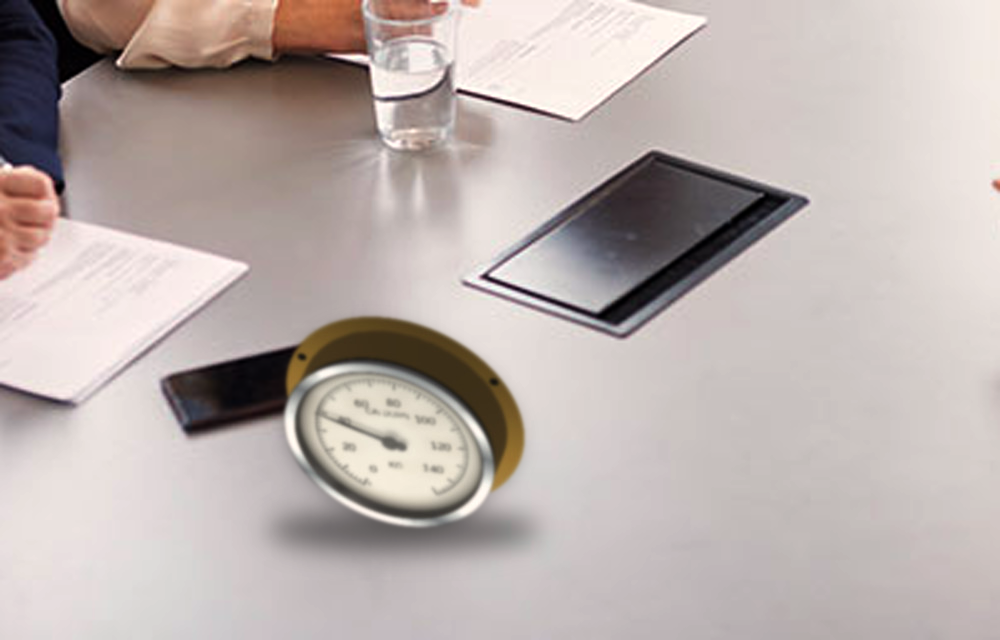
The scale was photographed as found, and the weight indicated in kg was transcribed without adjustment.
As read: 40 kg
